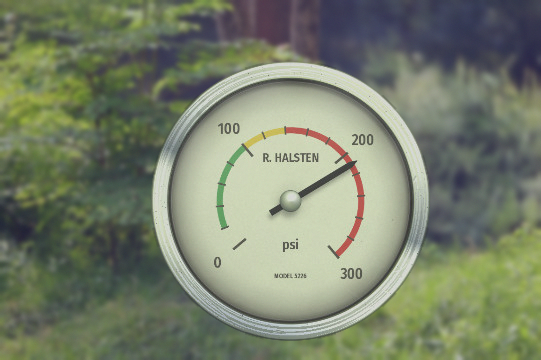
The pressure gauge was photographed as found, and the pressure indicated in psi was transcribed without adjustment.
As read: 210 psi
